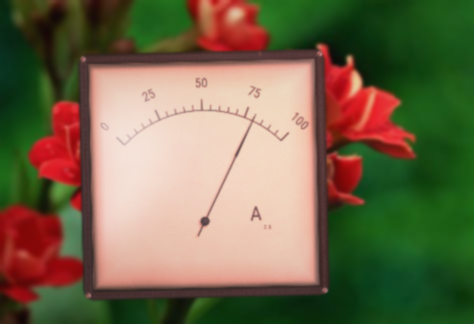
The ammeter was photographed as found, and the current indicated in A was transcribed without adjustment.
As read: 80 A
